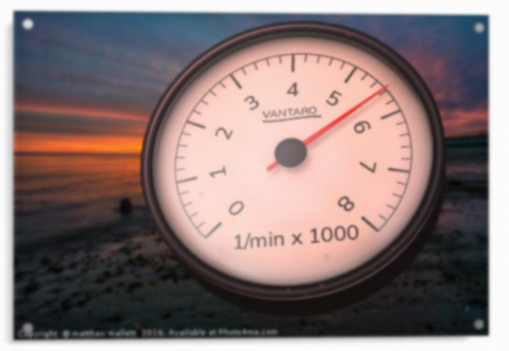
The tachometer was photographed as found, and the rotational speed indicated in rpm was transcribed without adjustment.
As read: 5600 rpm
